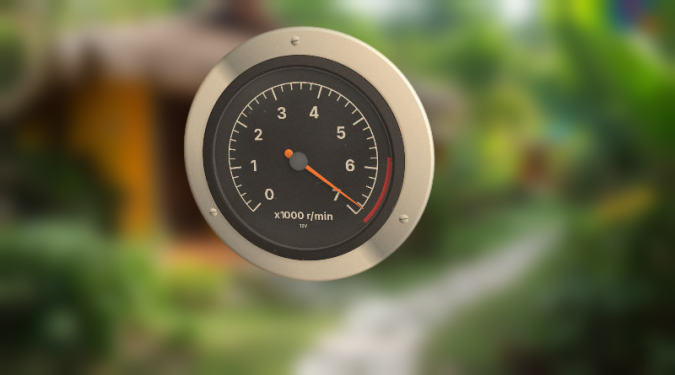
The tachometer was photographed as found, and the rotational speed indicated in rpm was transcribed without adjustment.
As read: 6800 rpm
